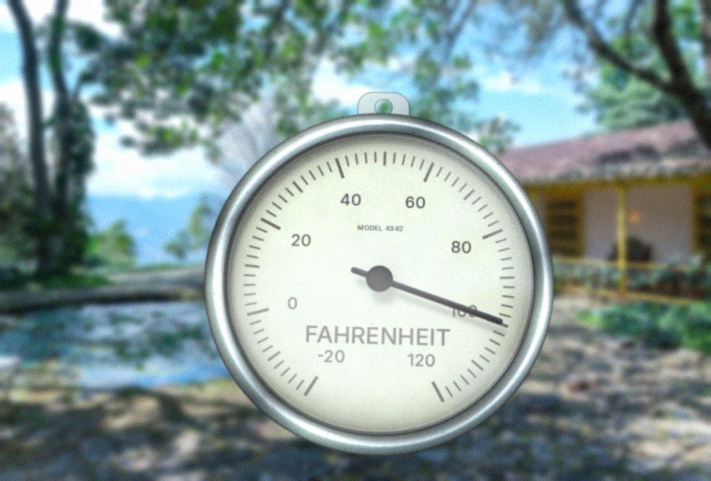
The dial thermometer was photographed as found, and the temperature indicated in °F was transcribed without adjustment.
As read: 100 °F
